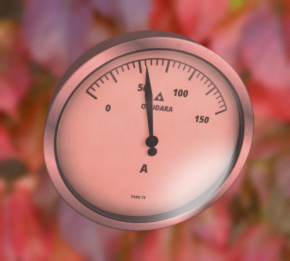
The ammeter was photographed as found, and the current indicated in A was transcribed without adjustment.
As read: 55 A
